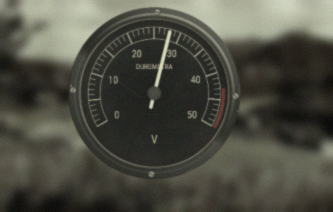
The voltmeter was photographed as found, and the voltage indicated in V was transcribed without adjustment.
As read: 28 V
